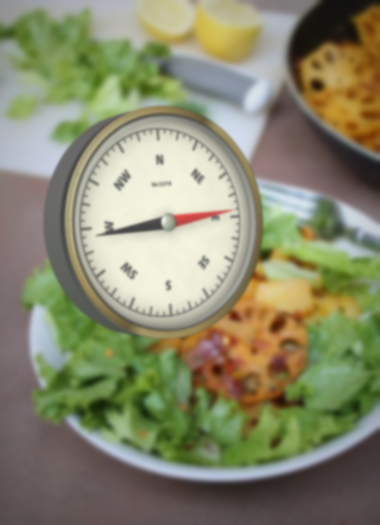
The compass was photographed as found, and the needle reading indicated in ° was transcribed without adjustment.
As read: 85 °
